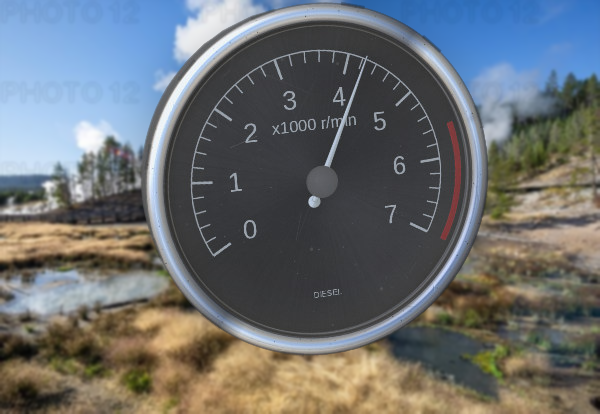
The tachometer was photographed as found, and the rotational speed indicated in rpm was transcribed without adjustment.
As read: 4200 rpm
